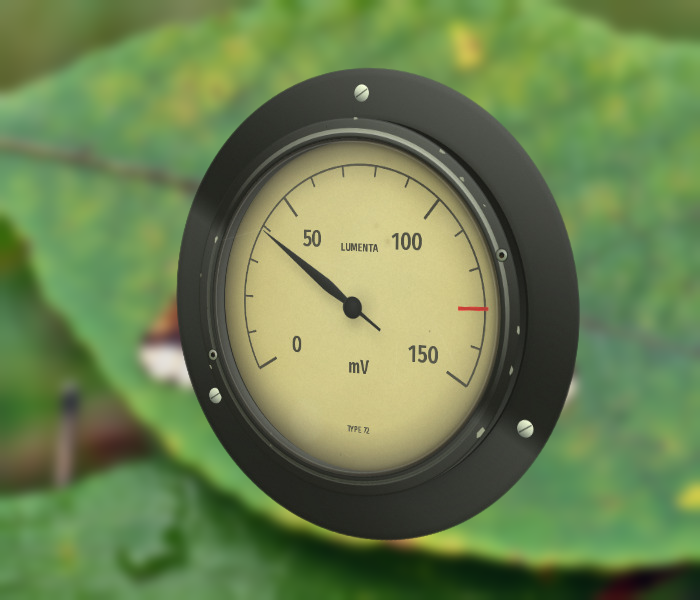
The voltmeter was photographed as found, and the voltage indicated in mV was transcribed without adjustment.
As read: 40 mV
